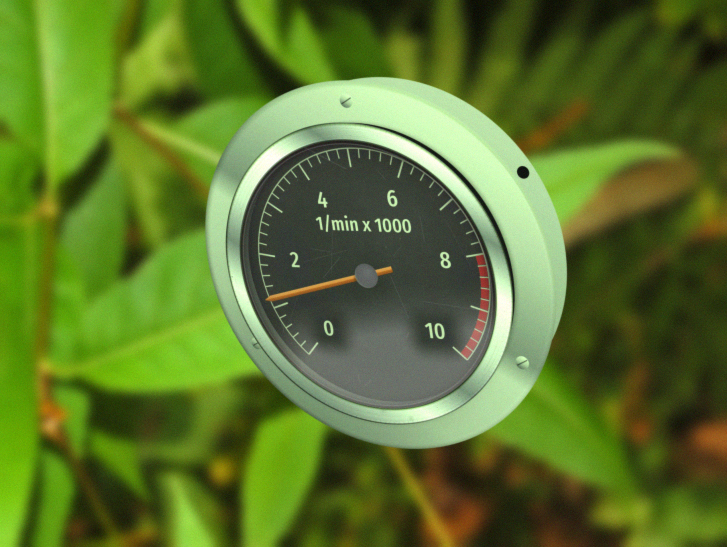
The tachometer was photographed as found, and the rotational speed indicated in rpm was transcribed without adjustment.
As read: 1200 rpm
